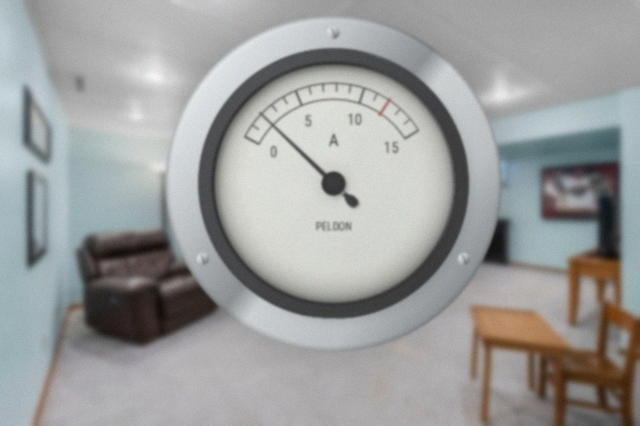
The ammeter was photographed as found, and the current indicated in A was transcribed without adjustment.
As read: 2 A
